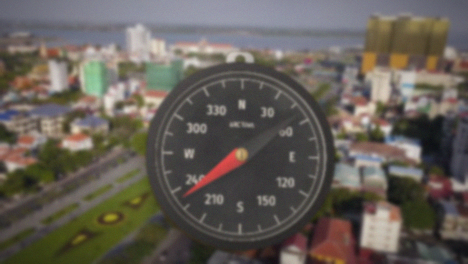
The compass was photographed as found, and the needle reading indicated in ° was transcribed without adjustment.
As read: 232.5 °
